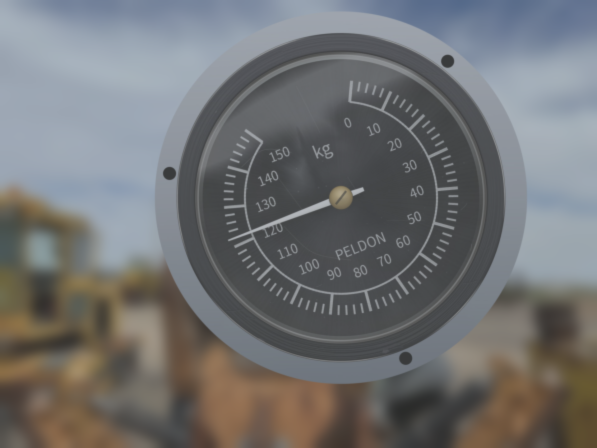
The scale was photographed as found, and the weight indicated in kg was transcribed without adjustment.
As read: 122 kg
